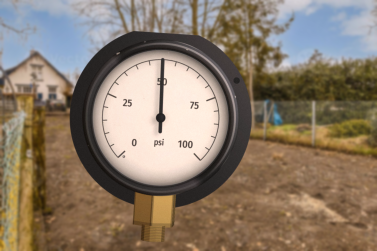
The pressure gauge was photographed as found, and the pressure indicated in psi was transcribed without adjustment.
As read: 50 psi
